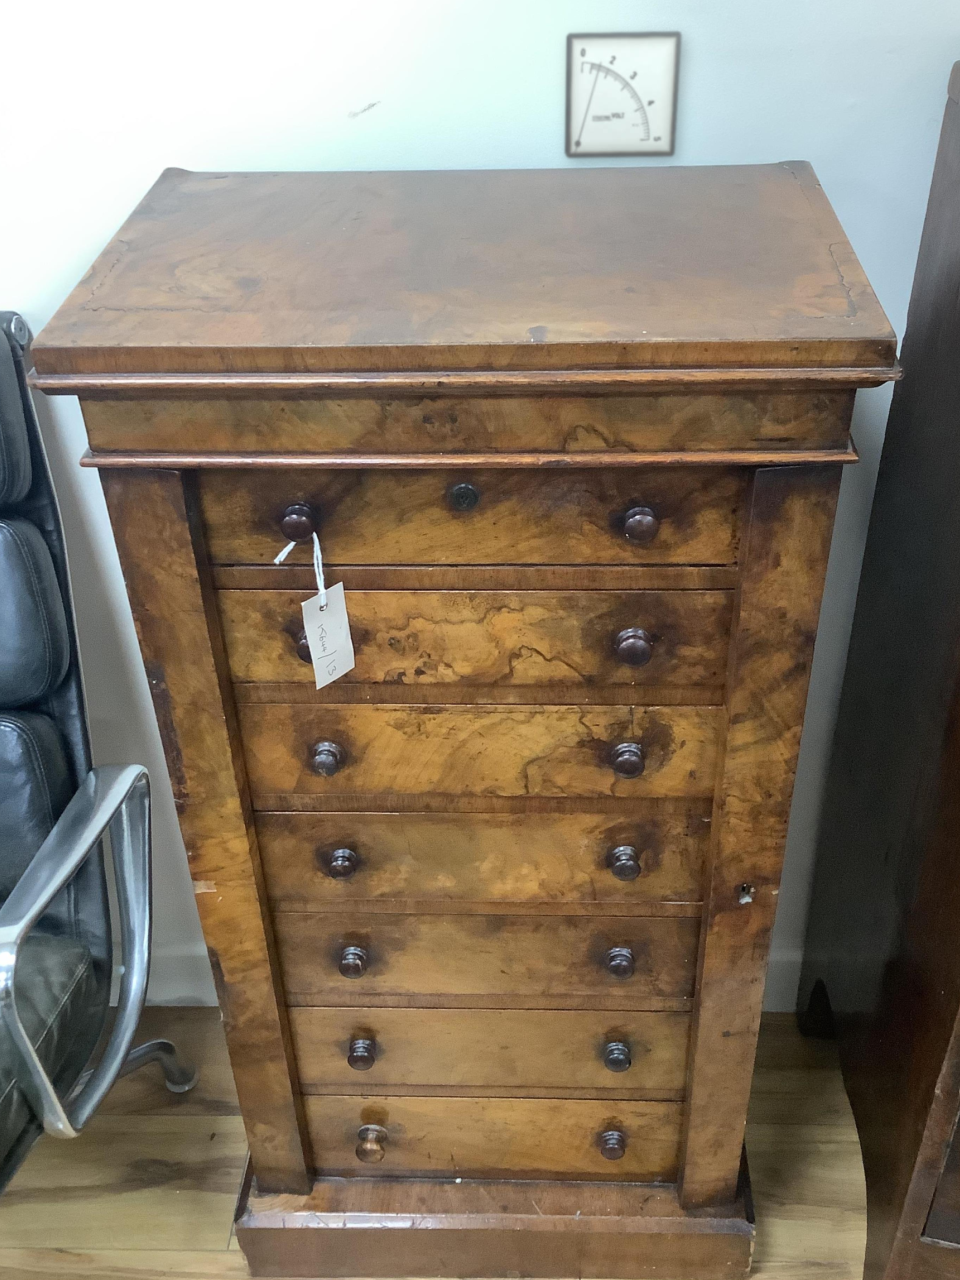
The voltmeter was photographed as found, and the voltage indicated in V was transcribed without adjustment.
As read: 1.5 V
